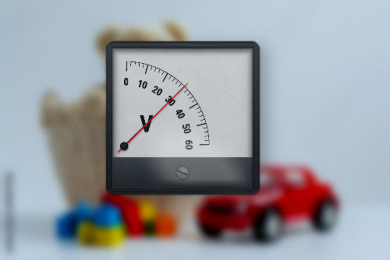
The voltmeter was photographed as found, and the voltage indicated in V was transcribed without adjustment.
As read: 30 V
